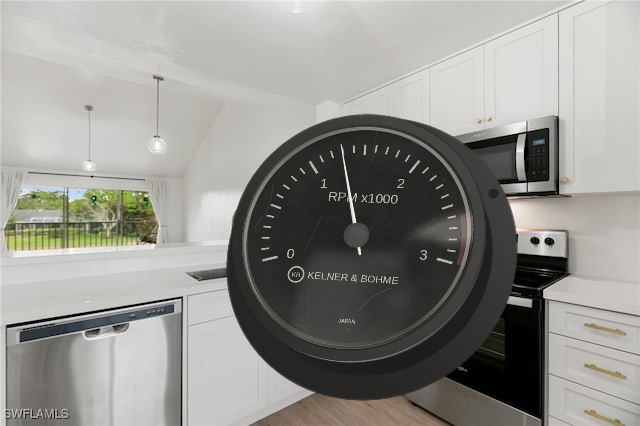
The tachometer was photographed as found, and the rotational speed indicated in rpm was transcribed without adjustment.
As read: 1300 rpm
